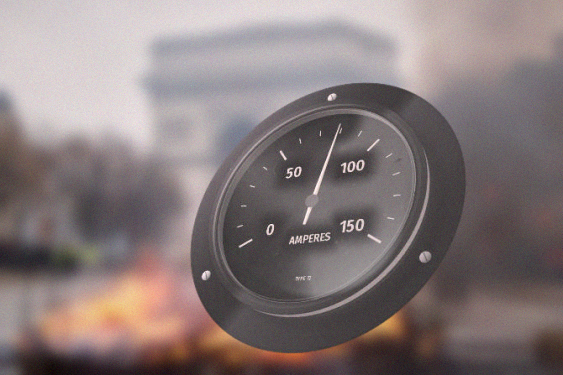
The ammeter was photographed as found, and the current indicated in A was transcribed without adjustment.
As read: 80 A
